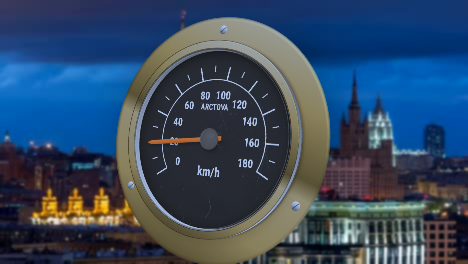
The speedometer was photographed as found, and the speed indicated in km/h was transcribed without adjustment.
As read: 20 km/h
